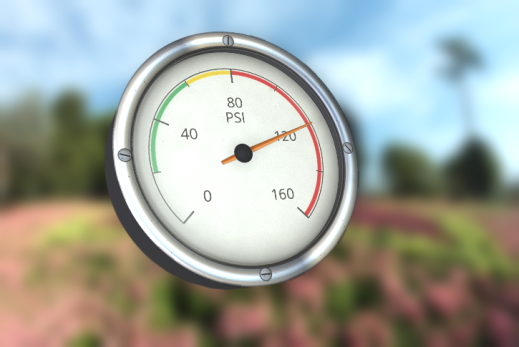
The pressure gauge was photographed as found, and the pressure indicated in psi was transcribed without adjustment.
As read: 120 psi
